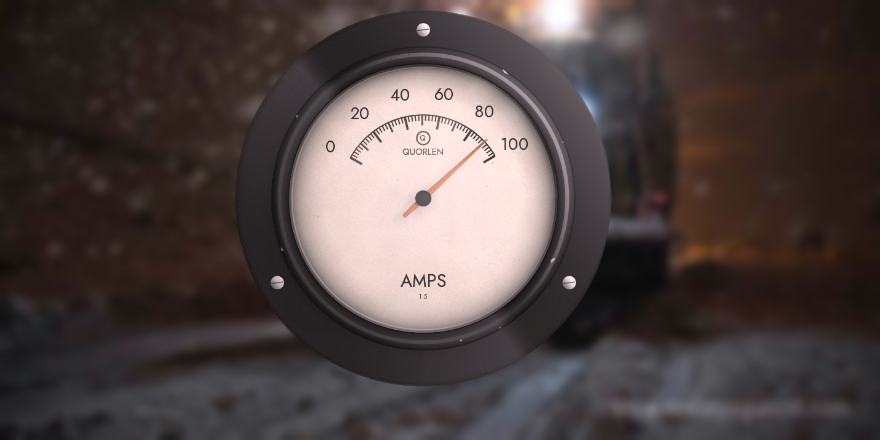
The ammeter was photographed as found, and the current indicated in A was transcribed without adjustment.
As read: 90 A
